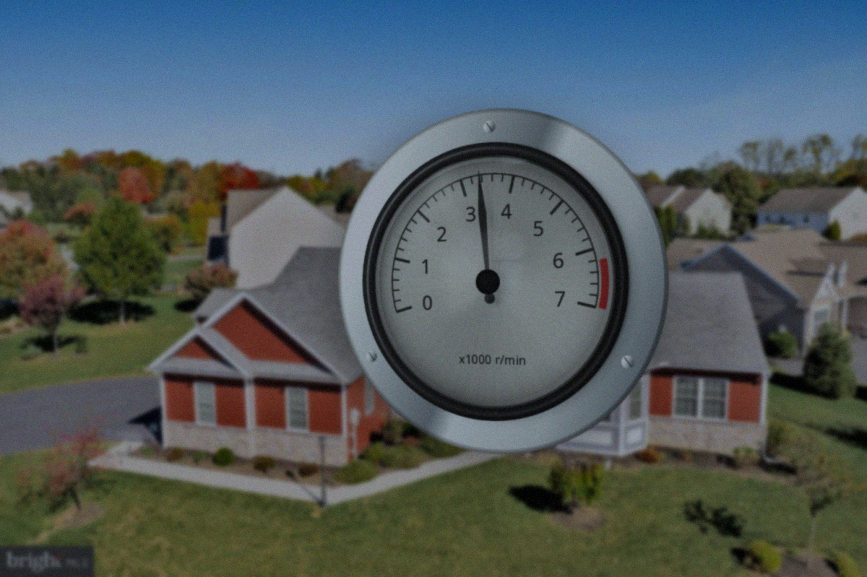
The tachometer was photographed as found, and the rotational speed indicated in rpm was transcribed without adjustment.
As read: 3400 rpm
